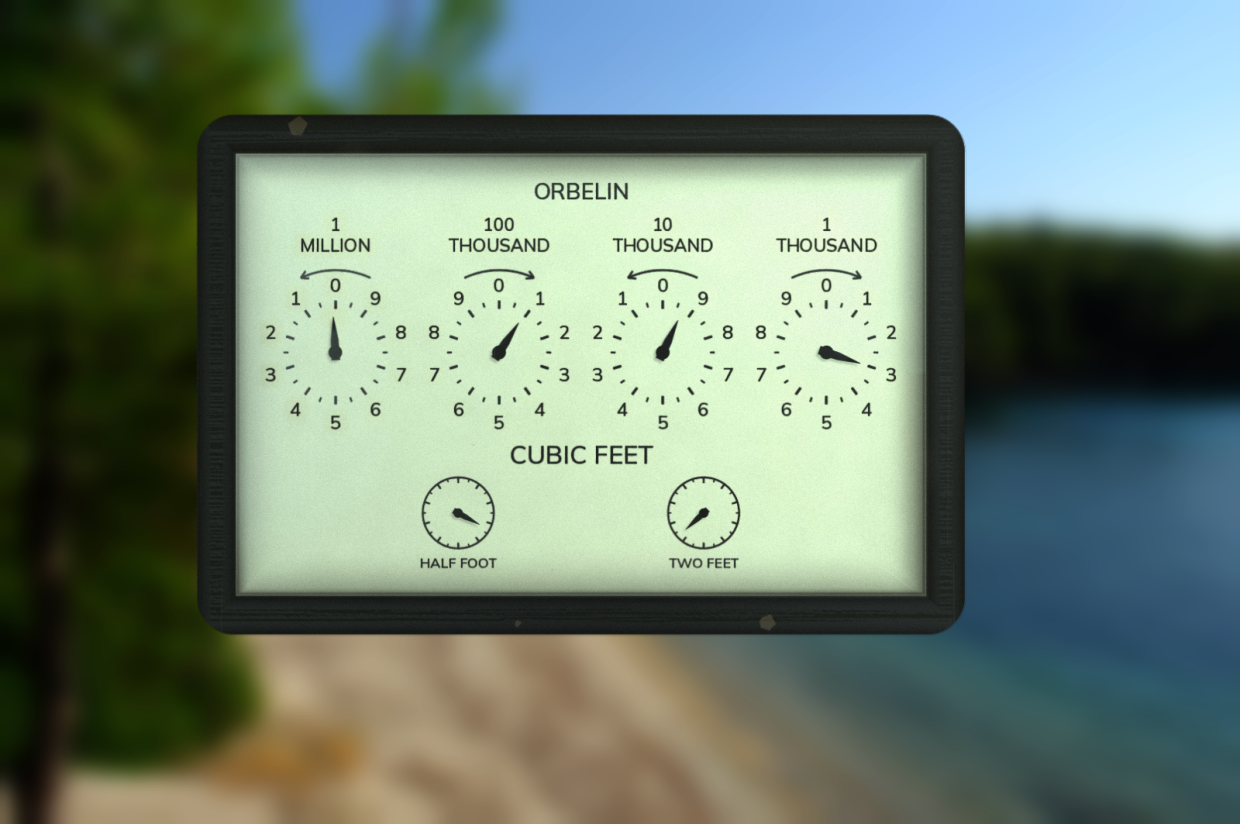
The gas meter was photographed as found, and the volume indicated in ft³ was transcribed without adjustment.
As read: 9300 ft³
